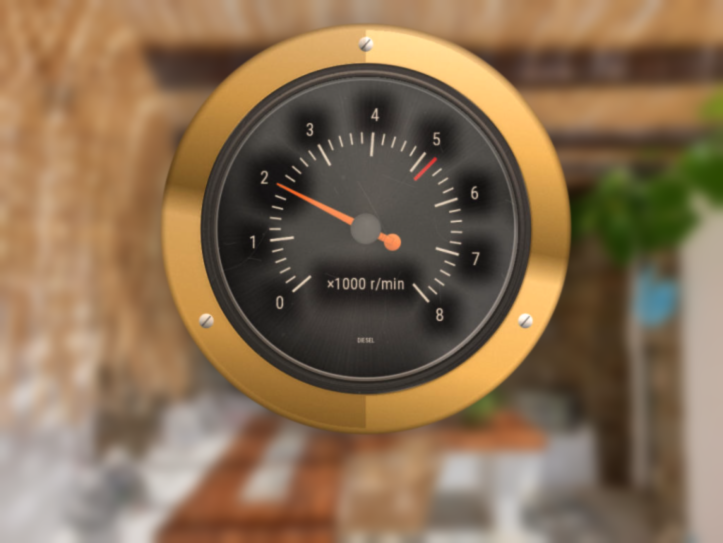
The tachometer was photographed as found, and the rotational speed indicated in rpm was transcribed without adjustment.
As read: 2000 rpm
